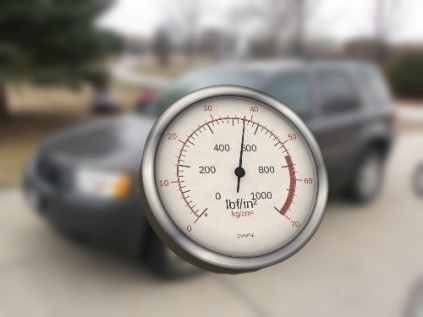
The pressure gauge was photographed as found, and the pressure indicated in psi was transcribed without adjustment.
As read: 540 psi
